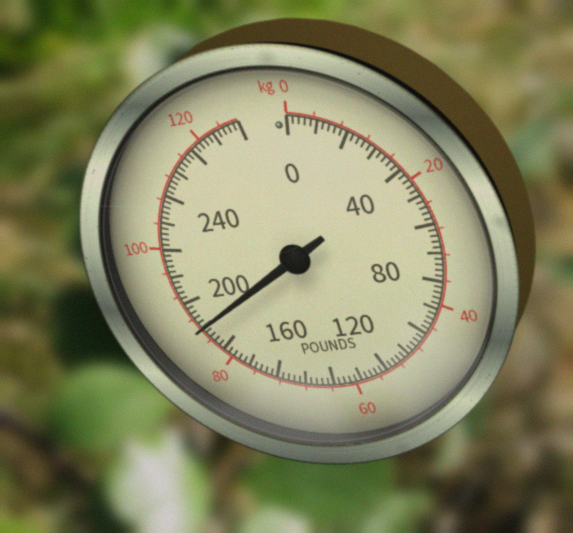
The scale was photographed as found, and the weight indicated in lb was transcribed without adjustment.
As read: 190 lb
